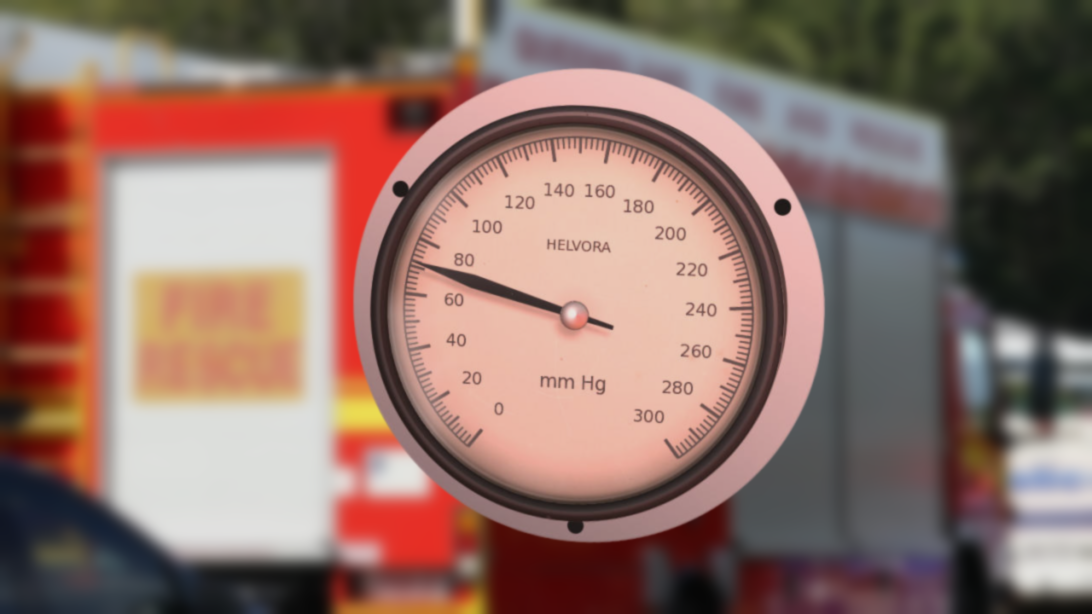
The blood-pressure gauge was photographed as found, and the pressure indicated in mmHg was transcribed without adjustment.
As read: 72 mmHg
